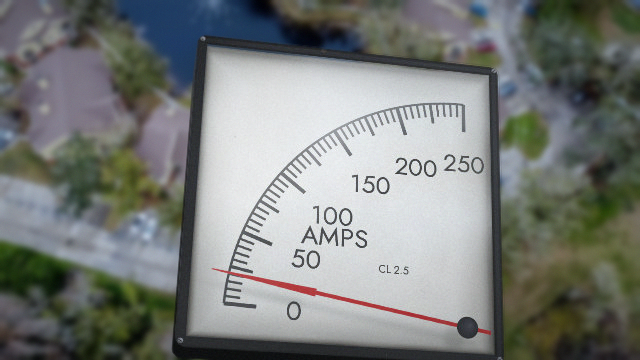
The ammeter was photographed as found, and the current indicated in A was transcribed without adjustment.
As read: 20 A
